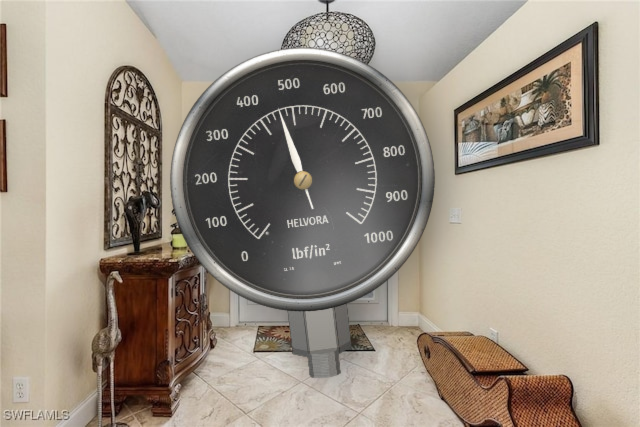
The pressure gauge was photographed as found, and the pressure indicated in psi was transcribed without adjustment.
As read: 460 psi
